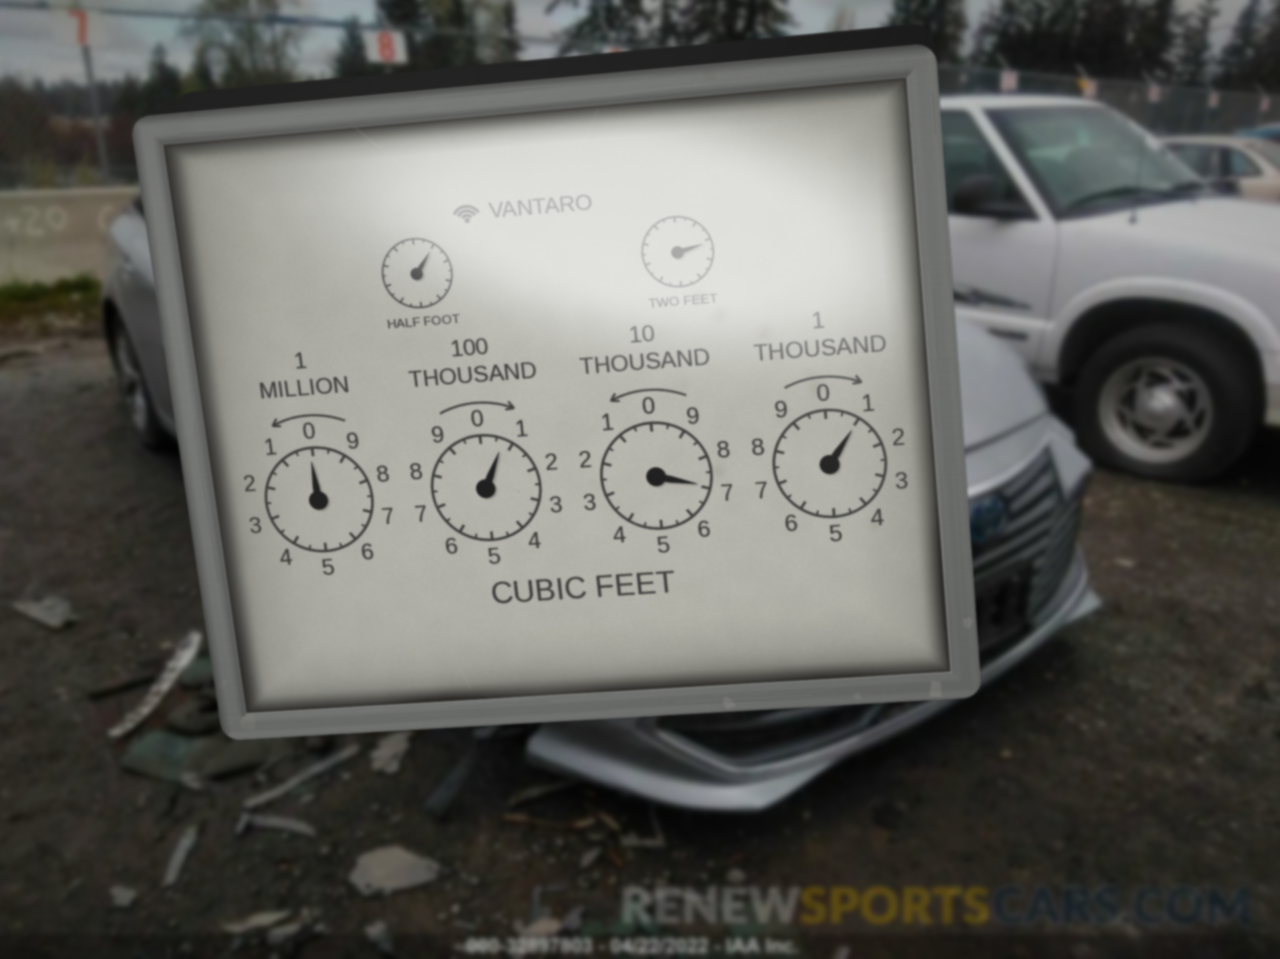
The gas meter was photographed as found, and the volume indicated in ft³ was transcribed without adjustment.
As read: 7100 ft³
